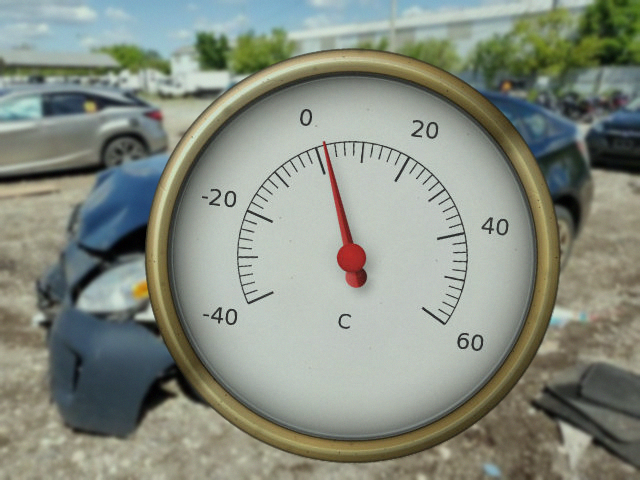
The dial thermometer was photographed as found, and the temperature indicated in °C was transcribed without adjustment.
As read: 2 °C
